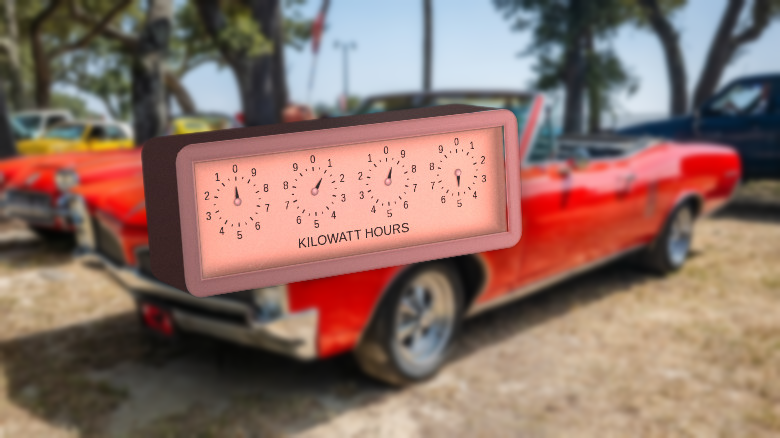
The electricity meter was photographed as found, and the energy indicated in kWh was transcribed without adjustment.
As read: 95 kWh
